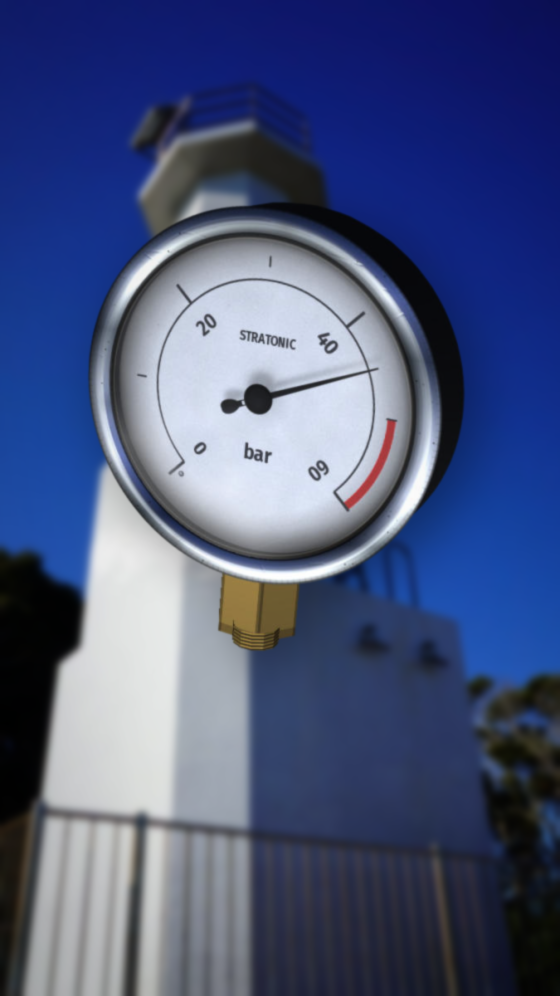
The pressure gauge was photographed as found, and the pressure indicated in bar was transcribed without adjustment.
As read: 45 bar
